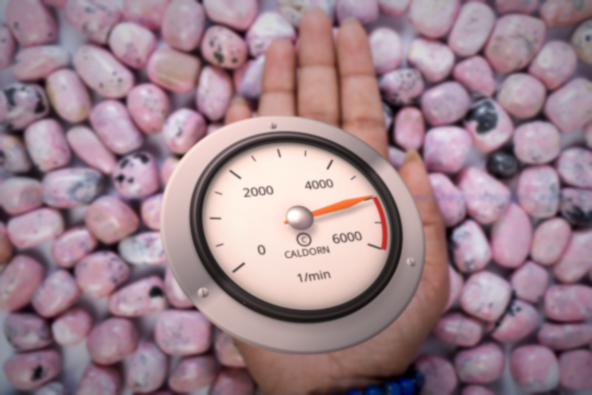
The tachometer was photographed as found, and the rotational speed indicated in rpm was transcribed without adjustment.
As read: 5000 rpm
